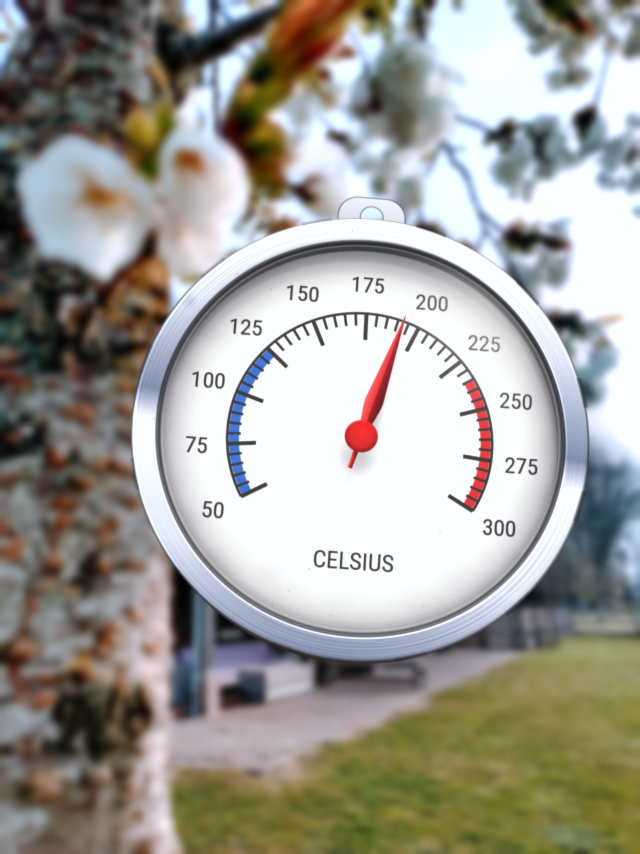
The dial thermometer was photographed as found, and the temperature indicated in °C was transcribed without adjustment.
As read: 192.5 °C
